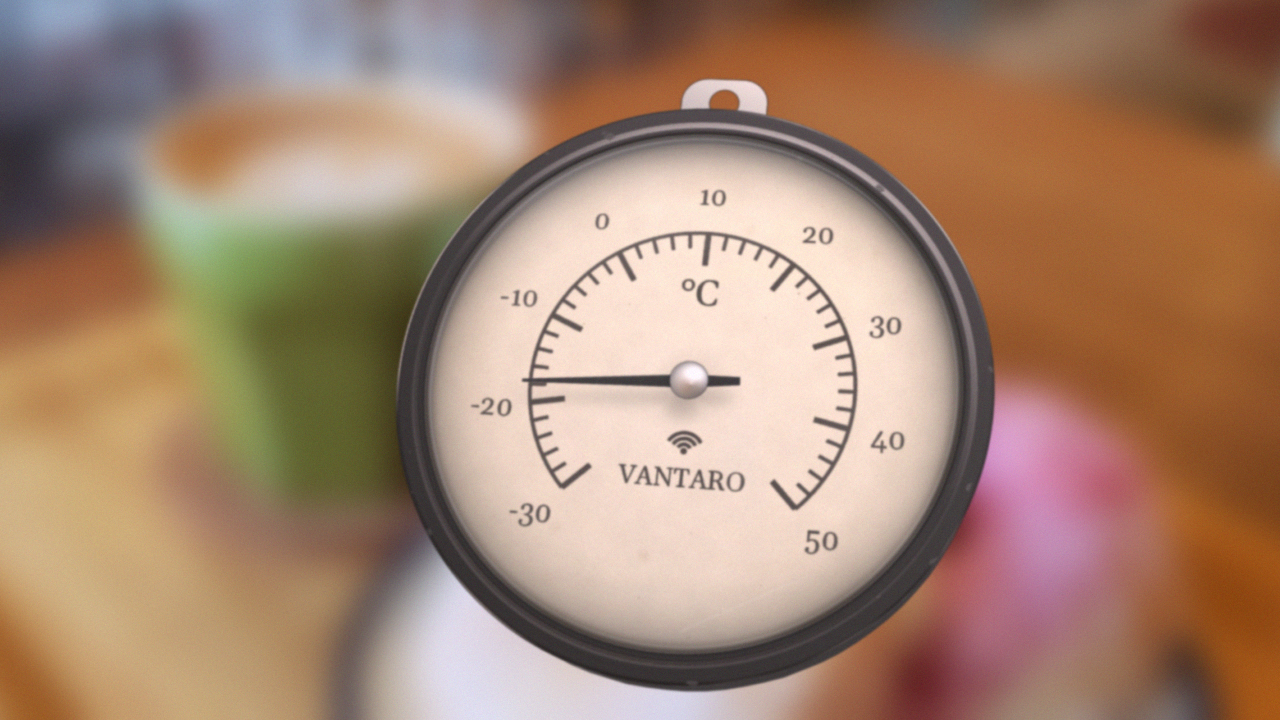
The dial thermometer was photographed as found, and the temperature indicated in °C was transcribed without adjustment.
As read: -18 °C
